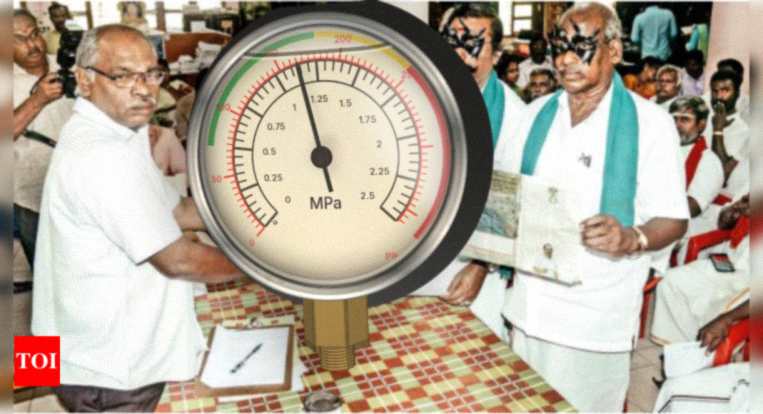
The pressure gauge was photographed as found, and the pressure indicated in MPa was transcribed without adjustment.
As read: 1.15 MPa
